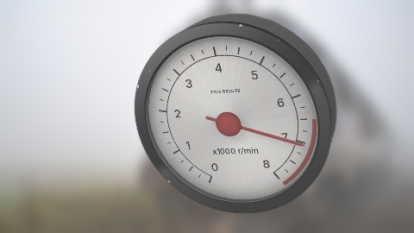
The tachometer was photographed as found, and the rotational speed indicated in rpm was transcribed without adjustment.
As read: 7000 rpm
